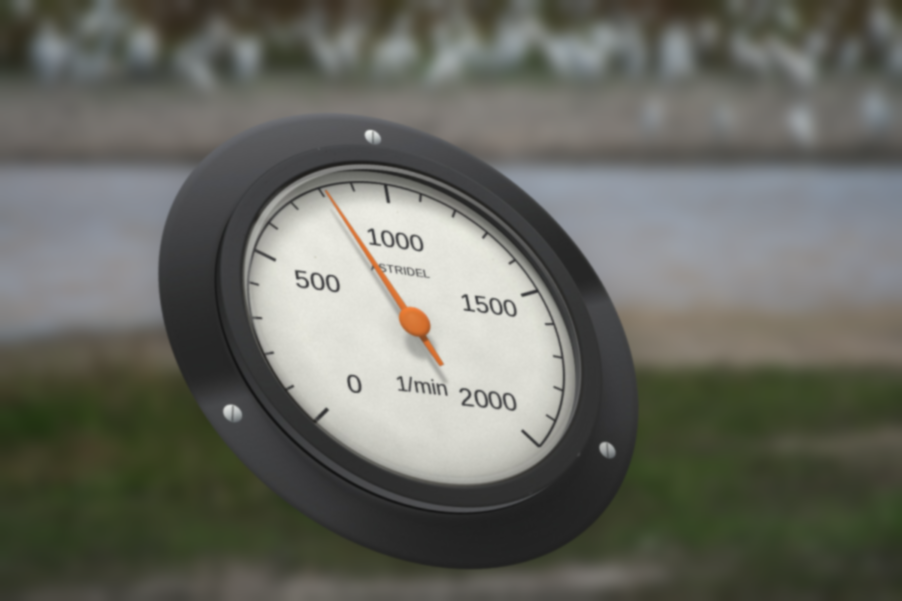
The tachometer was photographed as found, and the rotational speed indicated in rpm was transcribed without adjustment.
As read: 800 rpm
